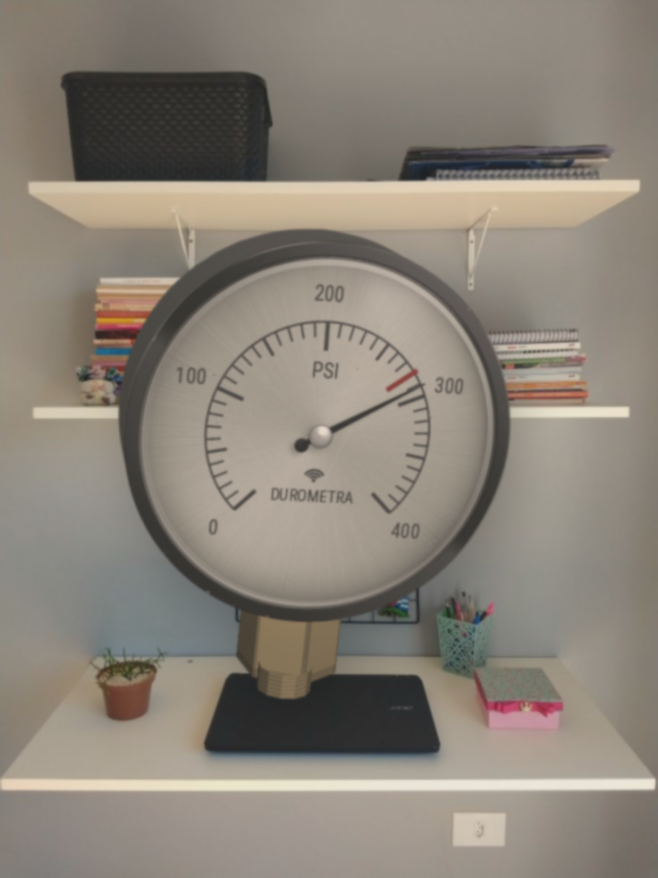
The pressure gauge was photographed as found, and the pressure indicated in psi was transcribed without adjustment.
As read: 290 psi
